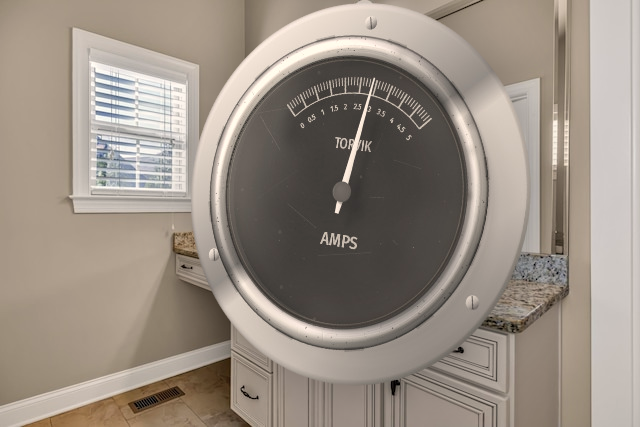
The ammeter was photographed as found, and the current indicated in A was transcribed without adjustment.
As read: 3 A
